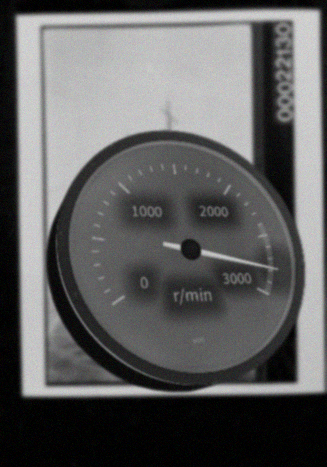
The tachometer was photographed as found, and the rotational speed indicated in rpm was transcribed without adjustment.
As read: 2800 rpm
